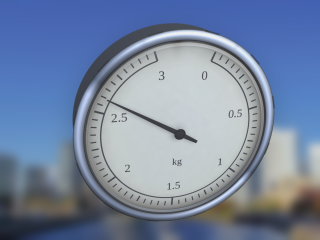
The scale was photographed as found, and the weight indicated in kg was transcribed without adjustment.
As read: 2.6 kg
